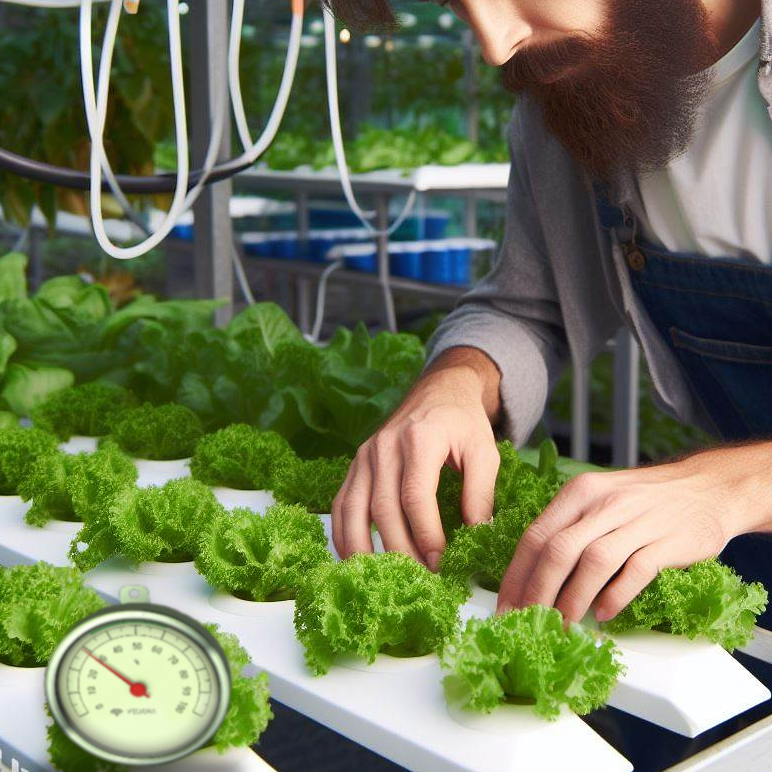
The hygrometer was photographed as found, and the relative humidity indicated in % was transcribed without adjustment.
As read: 30 %
